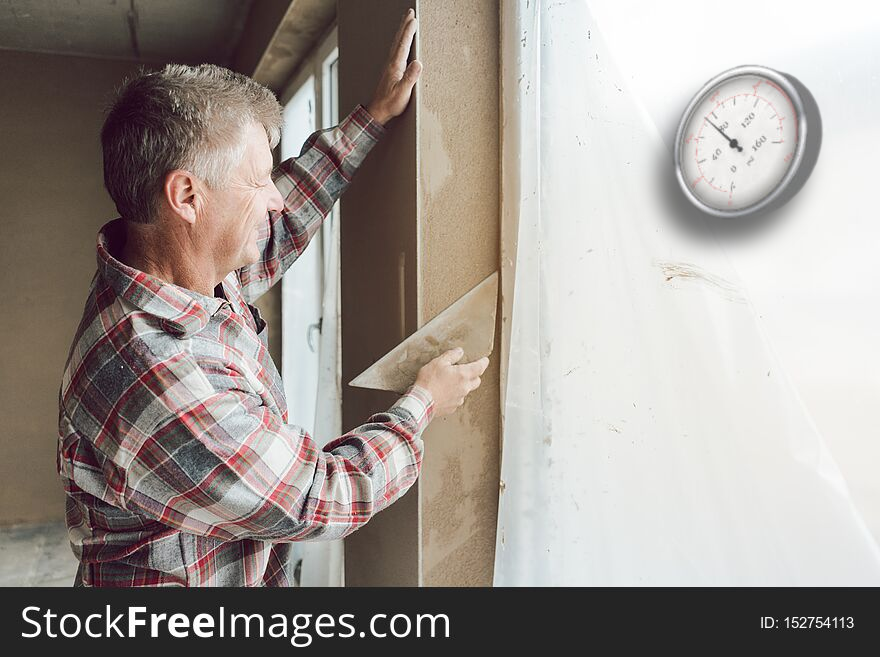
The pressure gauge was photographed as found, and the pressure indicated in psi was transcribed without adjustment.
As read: 75 psi
